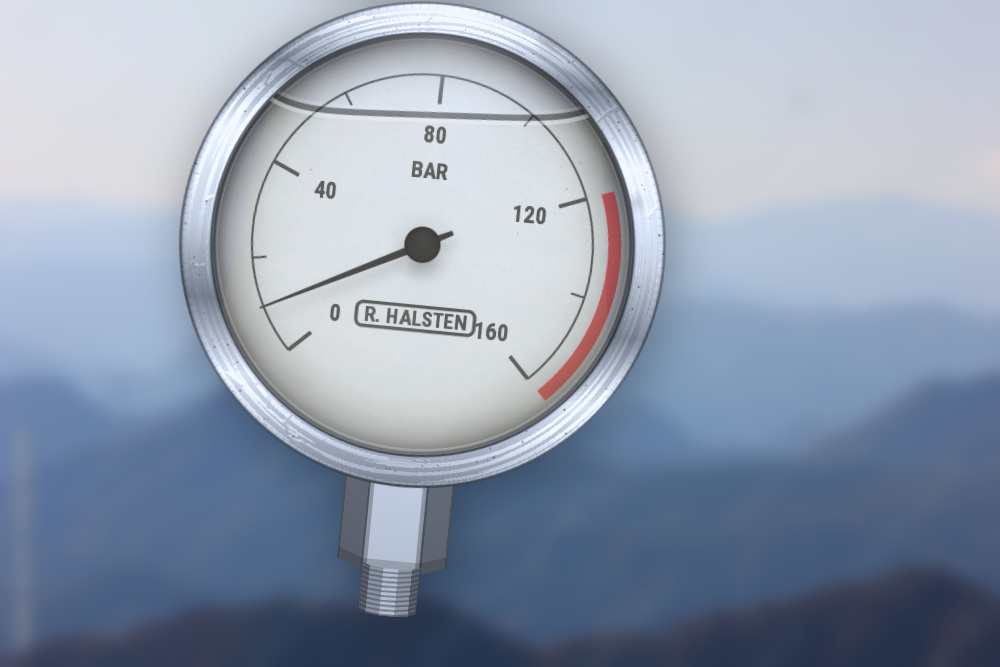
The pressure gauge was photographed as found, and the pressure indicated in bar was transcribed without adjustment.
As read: 10 bar
